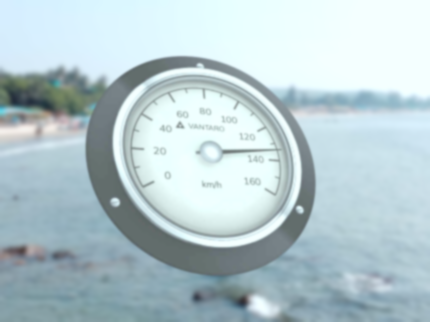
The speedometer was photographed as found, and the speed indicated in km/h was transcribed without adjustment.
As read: 135 km/h
